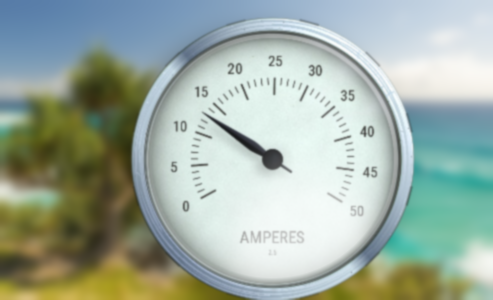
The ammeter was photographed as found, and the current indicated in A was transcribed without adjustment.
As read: 13 A
